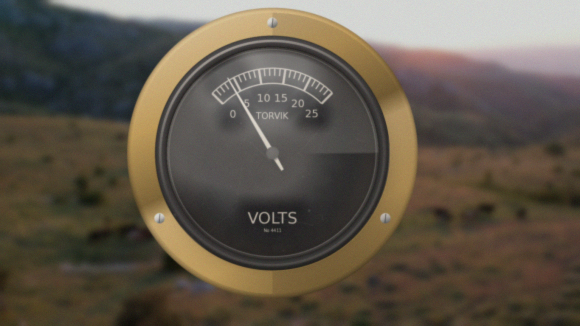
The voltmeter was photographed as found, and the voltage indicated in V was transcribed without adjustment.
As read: 4 V
